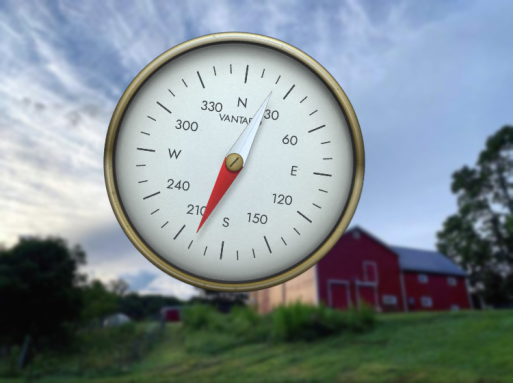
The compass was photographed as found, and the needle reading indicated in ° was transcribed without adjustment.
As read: 200 °
